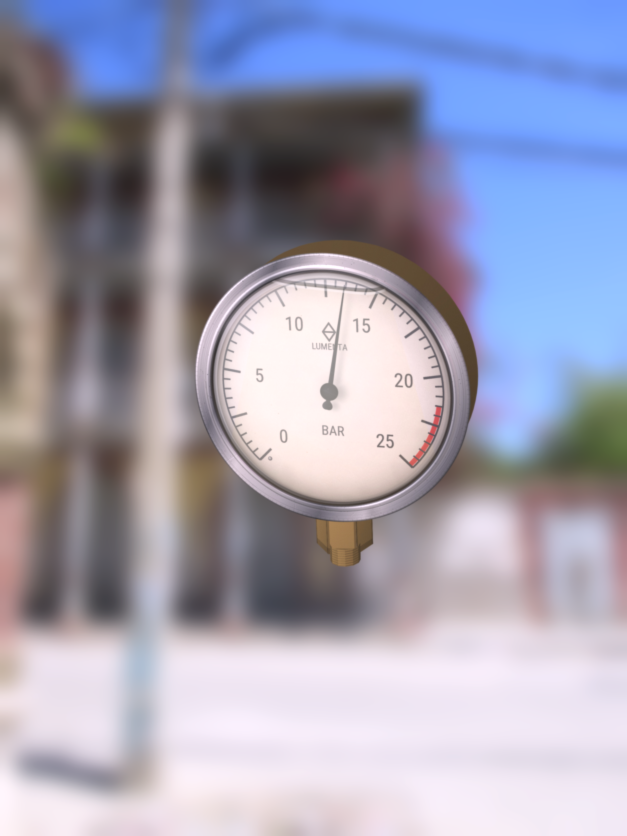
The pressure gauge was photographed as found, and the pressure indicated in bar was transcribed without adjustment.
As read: 13.5 bar
